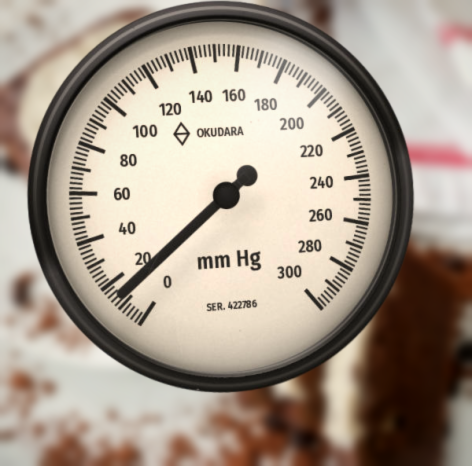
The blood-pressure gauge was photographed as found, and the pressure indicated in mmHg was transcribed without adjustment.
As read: 14 mmHg
